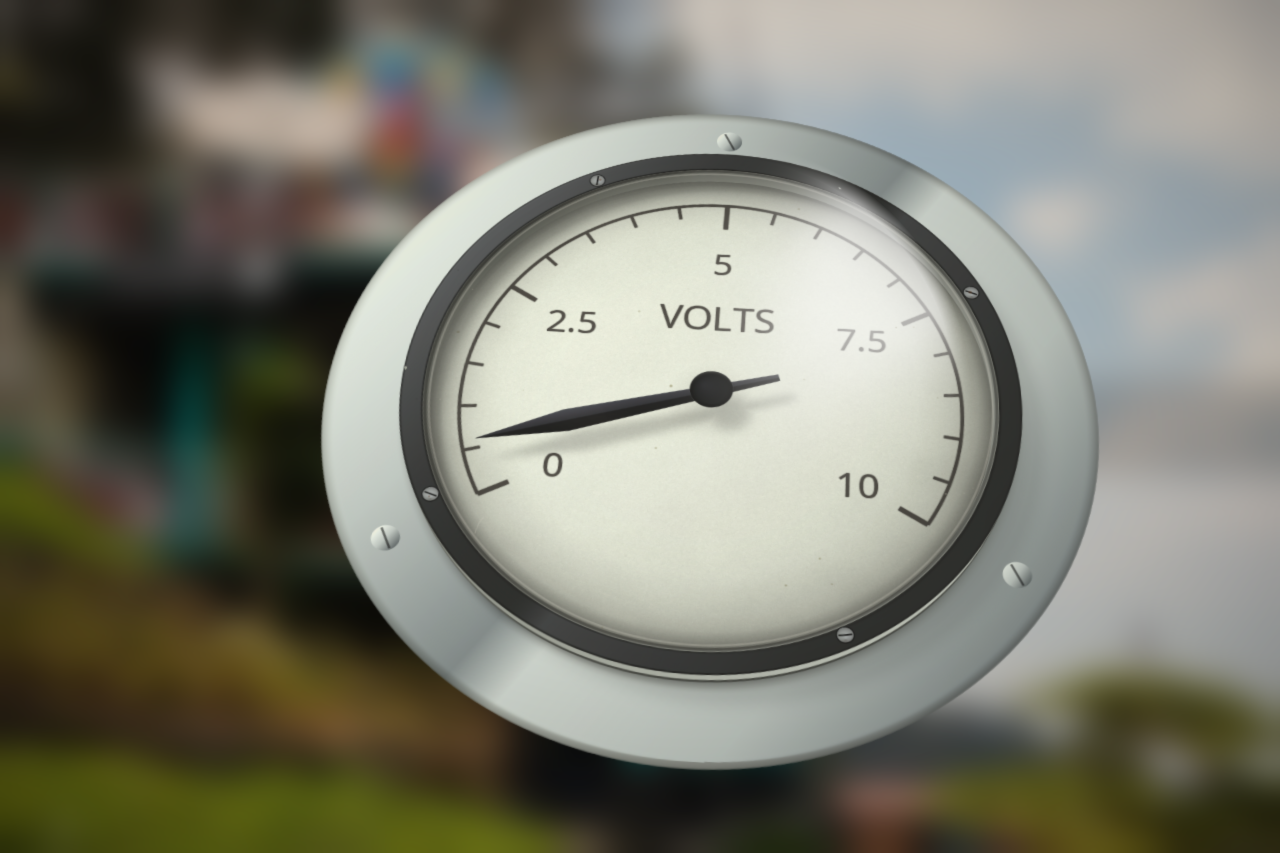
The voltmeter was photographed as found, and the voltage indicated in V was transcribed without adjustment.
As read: 0.5 V
